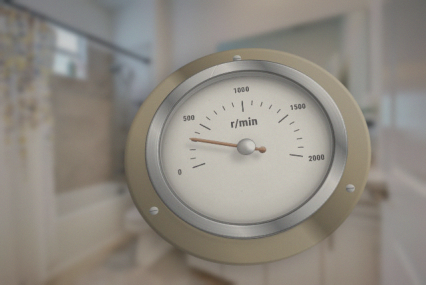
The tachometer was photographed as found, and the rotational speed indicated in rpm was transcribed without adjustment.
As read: 300 rpm
